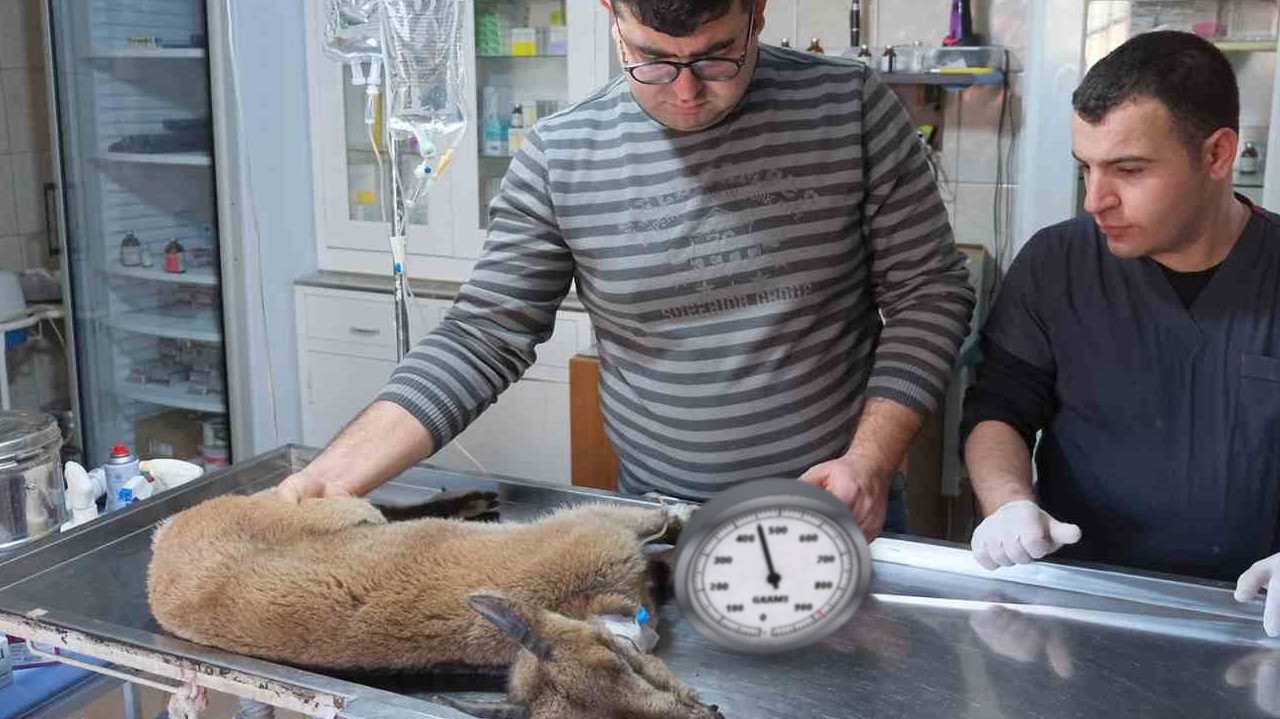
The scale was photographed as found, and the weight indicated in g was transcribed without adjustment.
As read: 450 g
